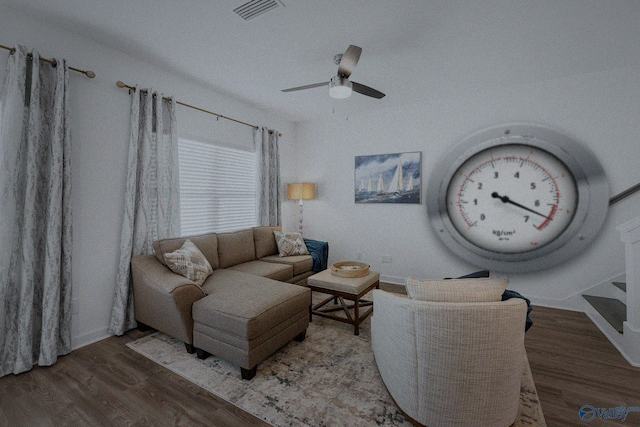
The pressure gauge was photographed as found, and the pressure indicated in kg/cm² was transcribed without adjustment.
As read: 6.5 kg/cm²
